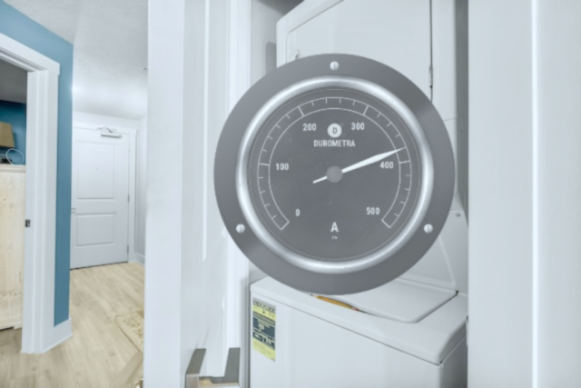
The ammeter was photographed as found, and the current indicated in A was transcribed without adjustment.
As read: 380 A
